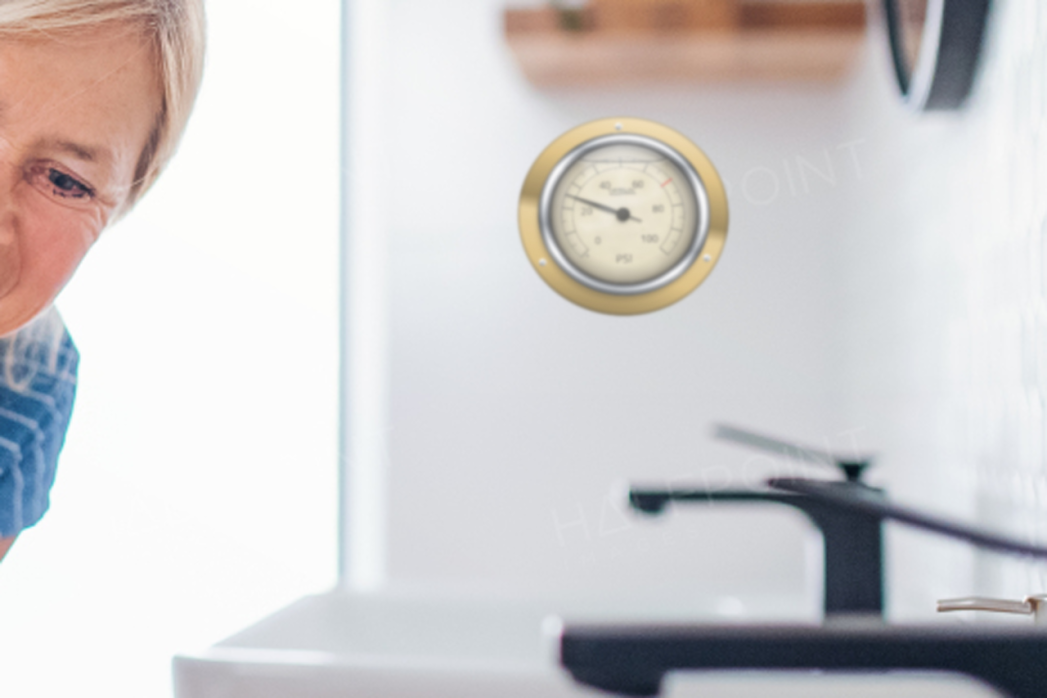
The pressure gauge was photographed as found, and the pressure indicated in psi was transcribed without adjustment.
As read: 25 psi
